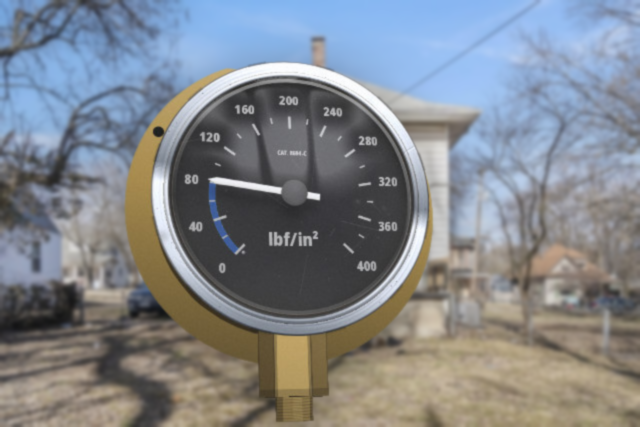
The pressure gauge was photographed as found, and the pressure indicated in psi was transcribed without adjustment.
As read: 80 psi
